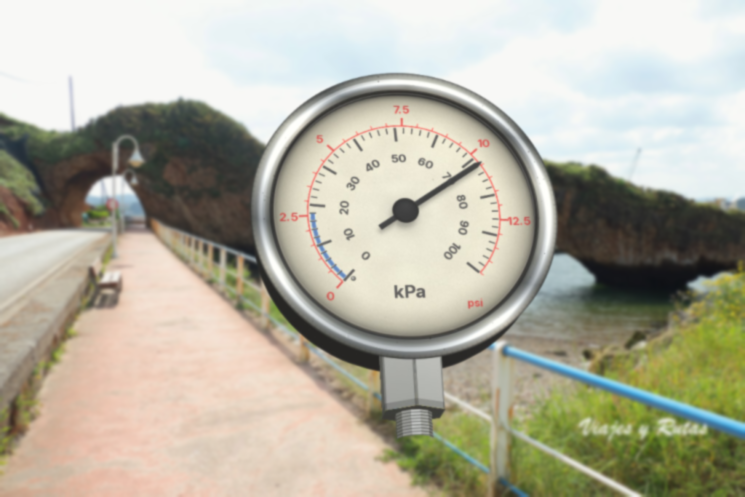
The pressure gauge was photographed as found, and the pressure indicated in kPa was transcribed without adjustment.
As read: 72 kPa
